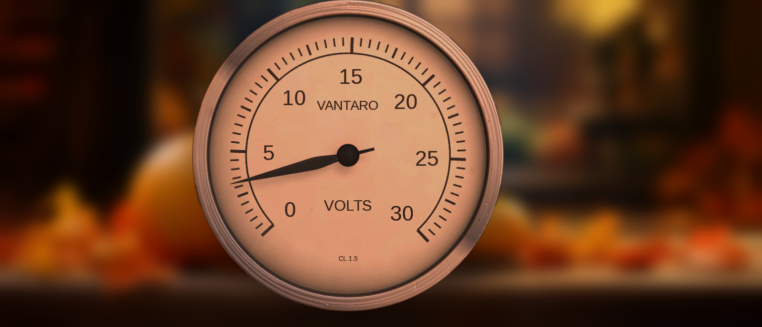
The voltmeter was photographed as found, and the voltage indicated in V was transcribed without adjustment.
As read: 3.25 V
